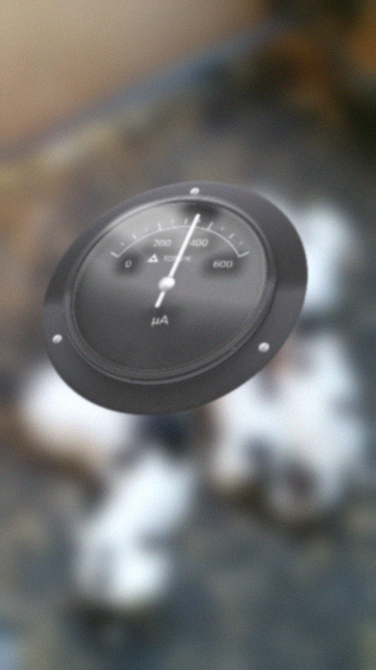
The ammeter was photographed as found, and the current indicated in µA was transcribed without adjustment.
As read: 350 µA
